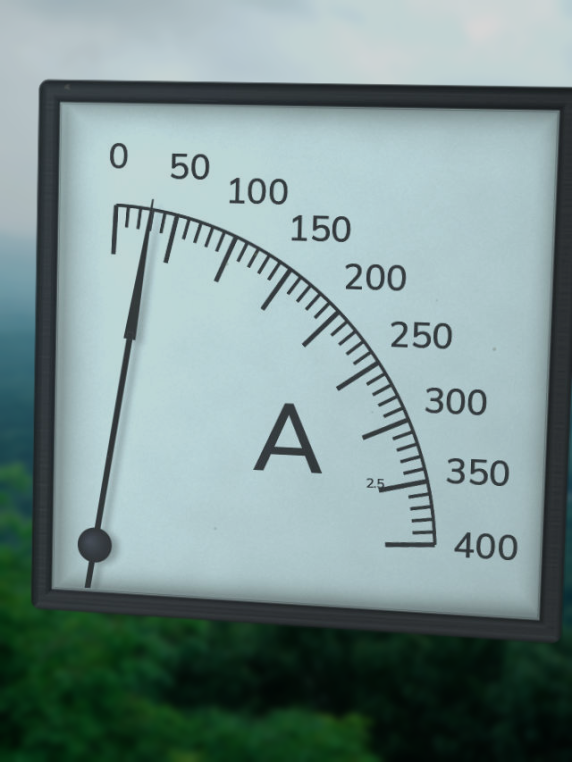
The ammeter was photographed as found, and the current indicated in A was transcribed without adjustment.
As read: 30 A
